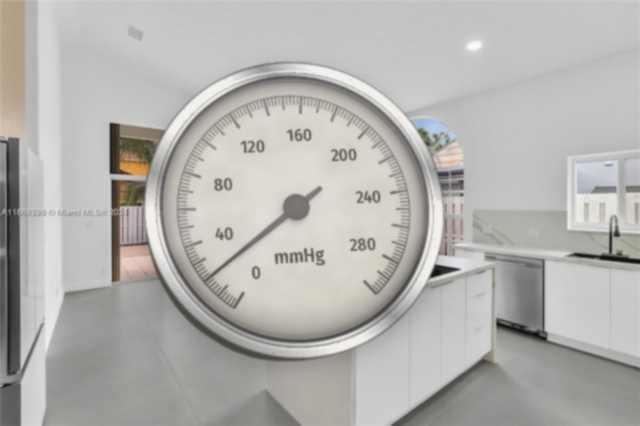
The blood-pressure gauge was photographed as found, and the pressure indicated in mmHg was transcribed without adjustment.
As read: 20 mmHg
